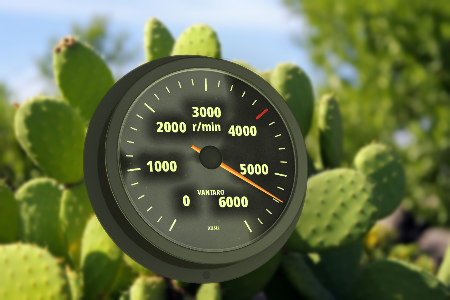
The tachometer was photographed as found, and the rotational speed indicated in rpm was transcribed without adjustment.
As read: 5400 rpm
